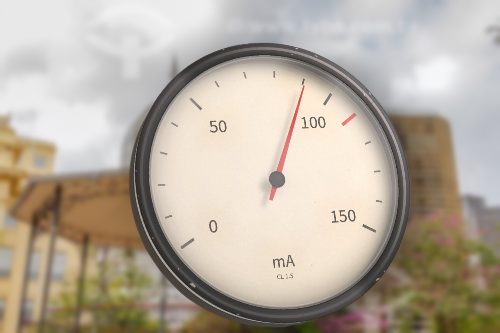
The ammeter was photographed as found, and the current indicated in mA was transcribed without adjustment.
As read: 90 mA
